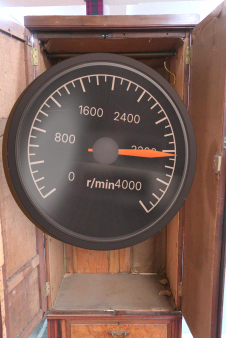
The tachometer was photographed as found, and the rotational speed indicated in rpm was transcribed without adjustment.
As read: 3250 rpm
